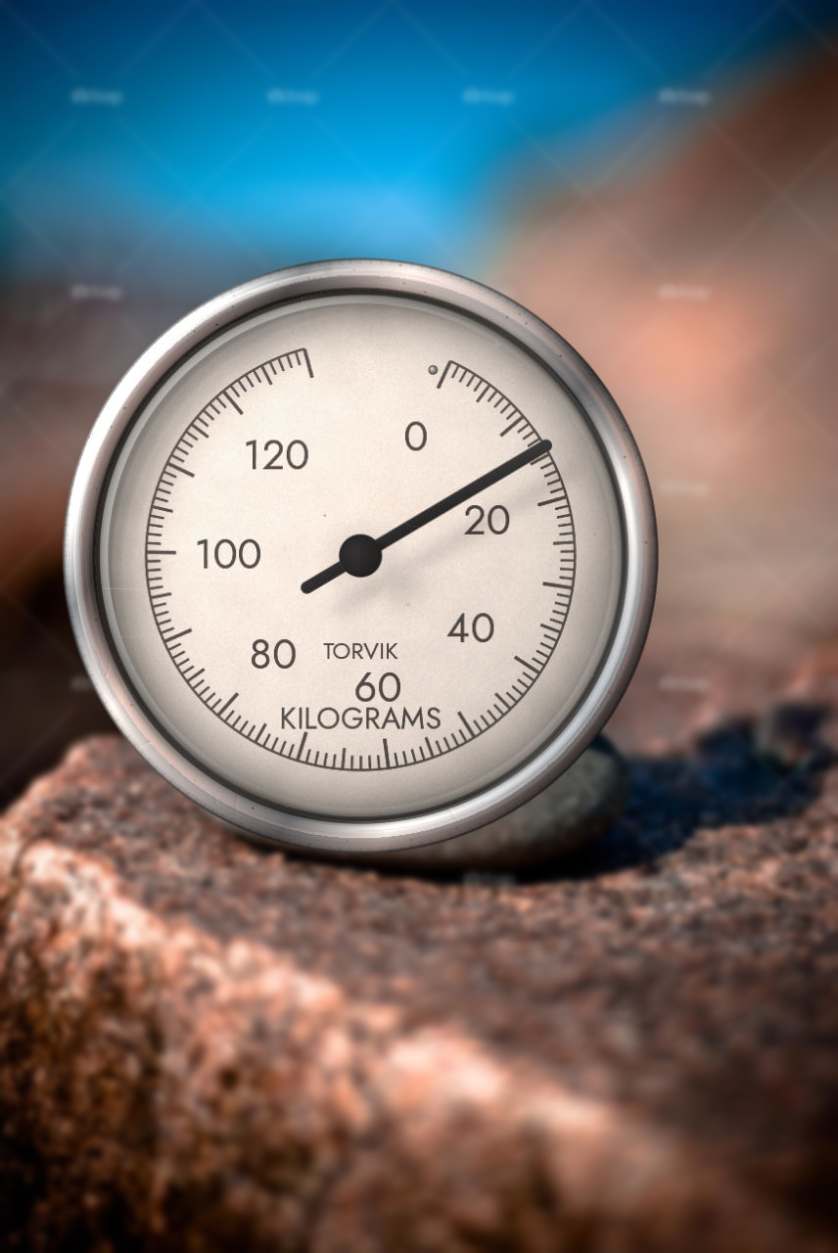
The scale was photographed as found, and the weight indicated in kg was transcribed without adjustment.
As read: 14 kg
